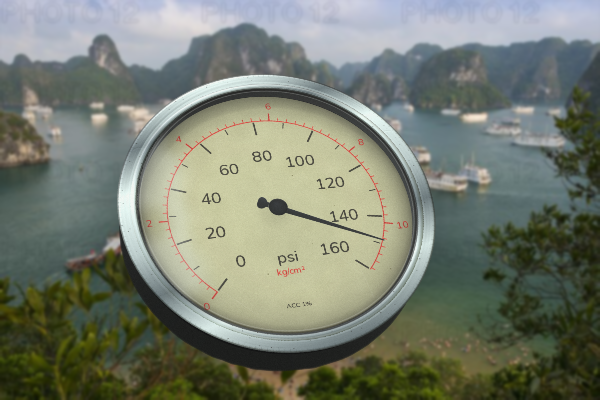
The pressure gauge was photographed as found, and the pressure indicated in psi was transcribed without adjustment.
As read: 150 psi
